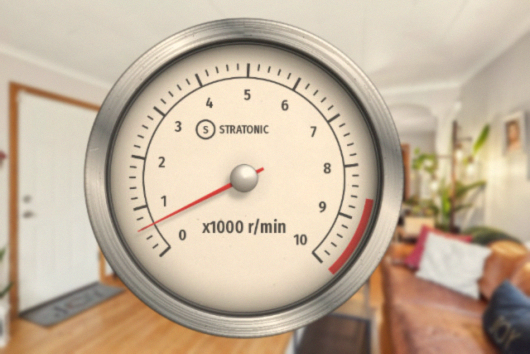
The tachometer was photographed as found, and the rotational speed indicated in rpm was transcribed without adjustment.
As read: 600 rpm
